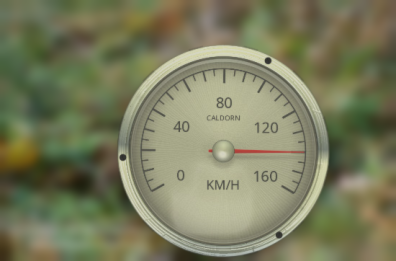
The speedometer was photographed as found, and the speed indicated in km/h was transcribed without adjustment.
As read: 140 km/h
